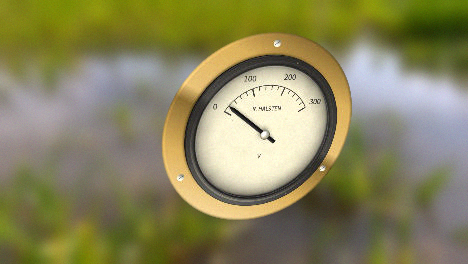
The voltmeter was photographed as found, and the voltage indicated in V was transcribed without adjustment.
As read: 20 V
